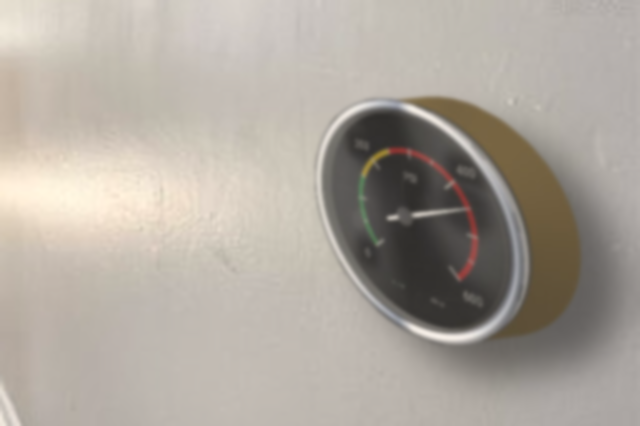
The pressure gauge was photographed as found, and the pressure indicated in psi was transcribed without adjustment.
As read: 450 psi
